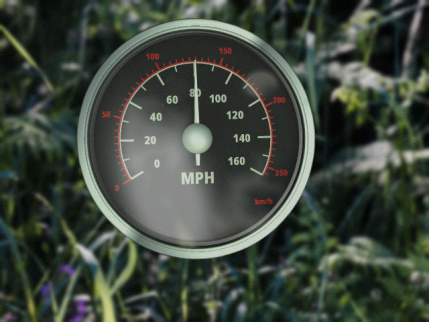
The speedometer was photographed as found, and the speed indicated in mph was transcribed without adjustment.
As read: 80 mph
